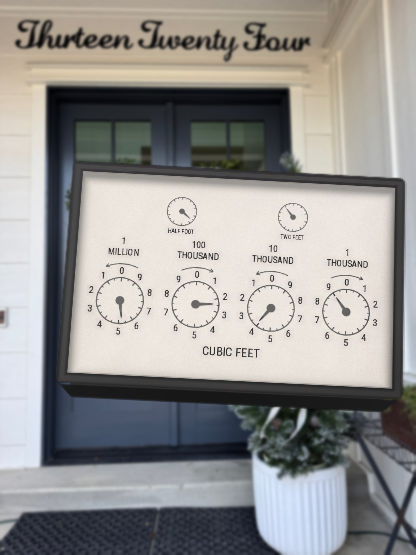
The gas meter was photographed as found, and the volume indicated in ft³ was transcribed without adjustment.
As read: 523900 ft³
